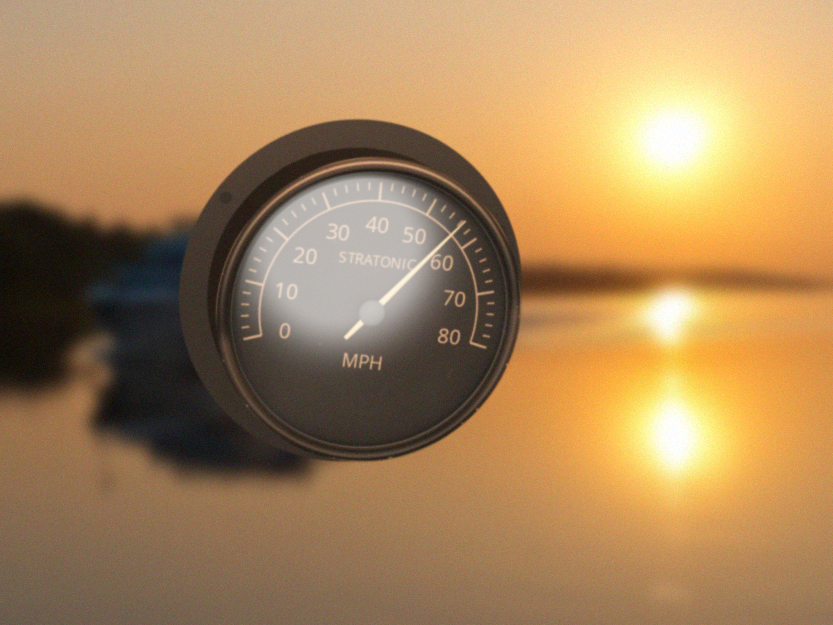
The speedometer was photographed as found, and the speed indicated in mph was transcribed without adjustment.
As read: 56 mph
